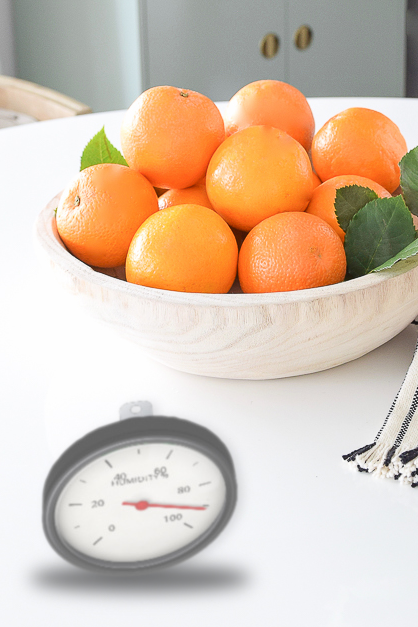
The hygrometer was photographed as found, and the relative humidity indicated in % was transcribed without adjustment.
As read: 90 %
